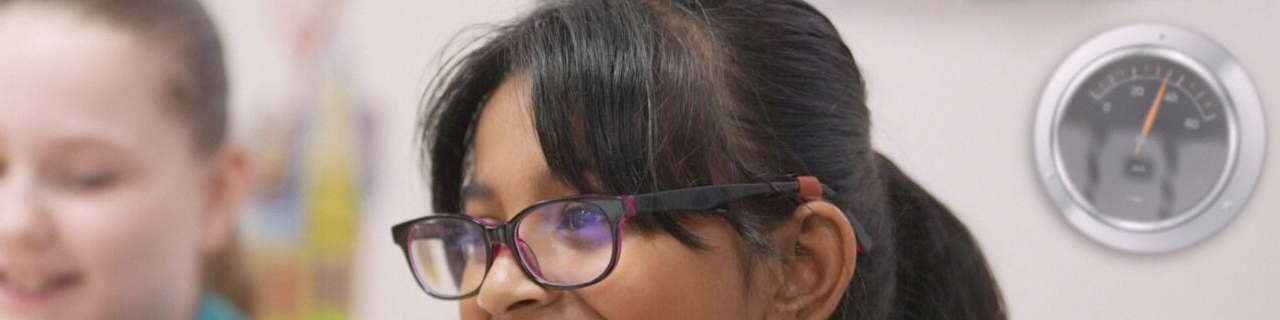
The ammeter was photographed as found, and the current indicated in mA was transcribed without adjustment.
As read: 35 mA
